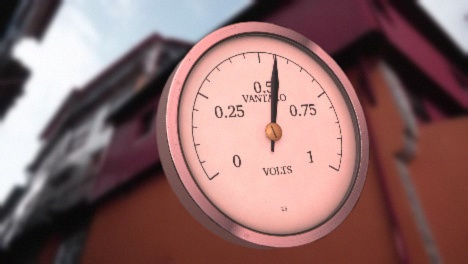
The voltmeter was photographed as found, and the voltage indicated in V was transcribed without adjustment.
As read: 0.55 V
